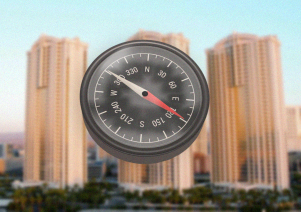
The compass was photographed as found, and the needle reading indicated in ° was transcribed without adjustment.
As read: 120 °
